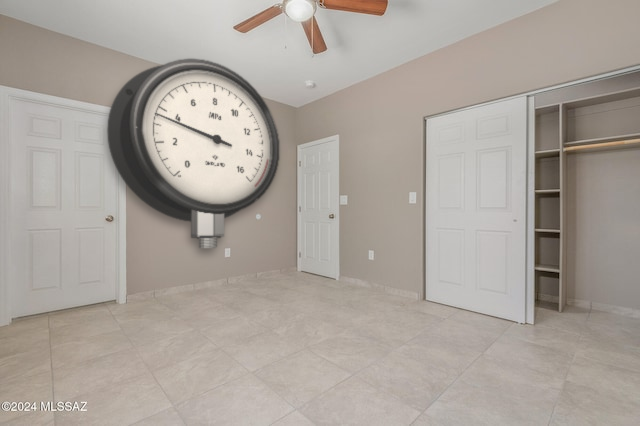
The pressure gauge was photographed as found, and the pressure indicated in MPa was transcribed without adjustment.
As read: 3.5 MPa
